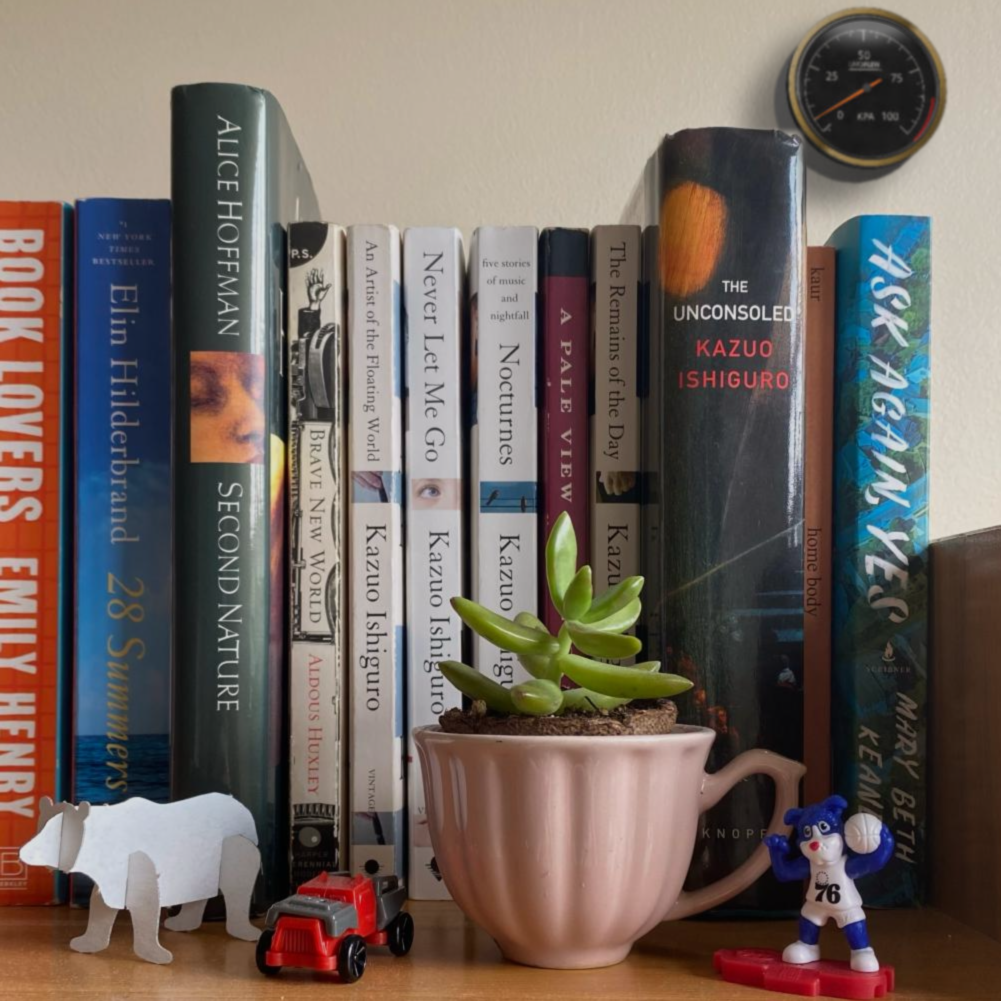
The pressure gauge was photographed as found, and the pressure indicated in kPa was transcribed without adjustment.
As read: 5 kPa
